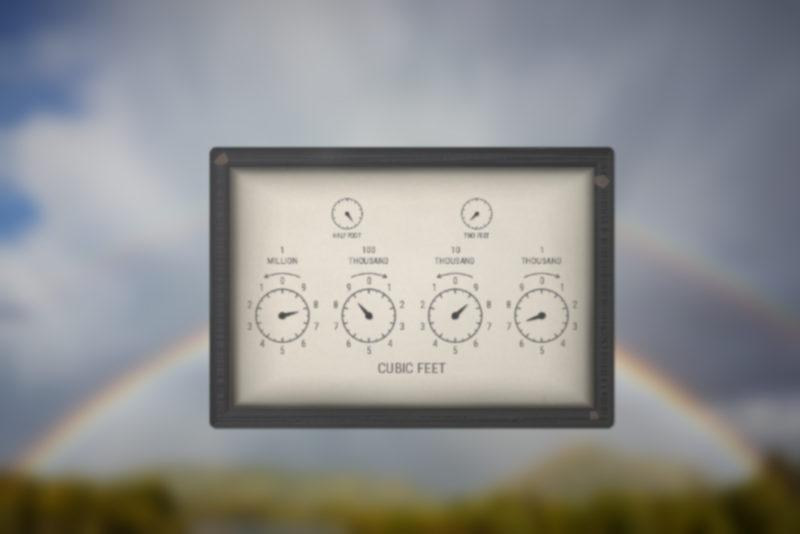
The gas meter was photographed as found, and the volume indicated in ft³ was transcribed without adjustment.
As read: 788700 ft³
